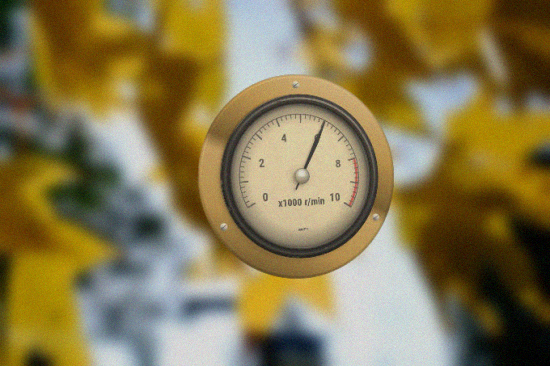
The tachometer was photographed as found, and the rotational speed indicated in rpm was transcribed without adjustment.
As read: 6000 rpm
